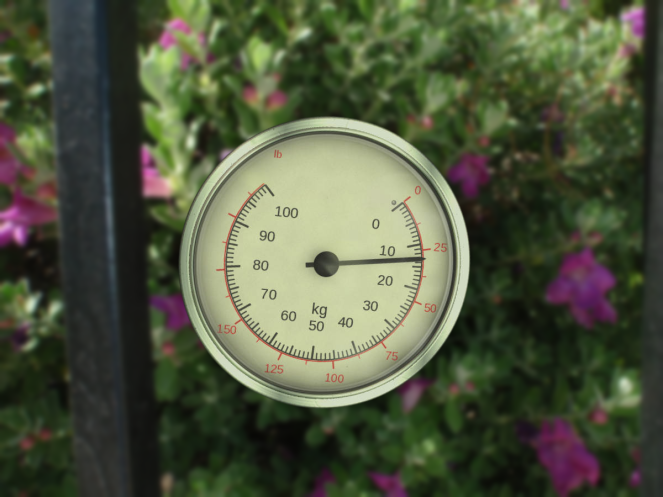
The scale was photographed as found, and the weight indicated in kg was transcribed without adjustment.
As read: 13 kg
